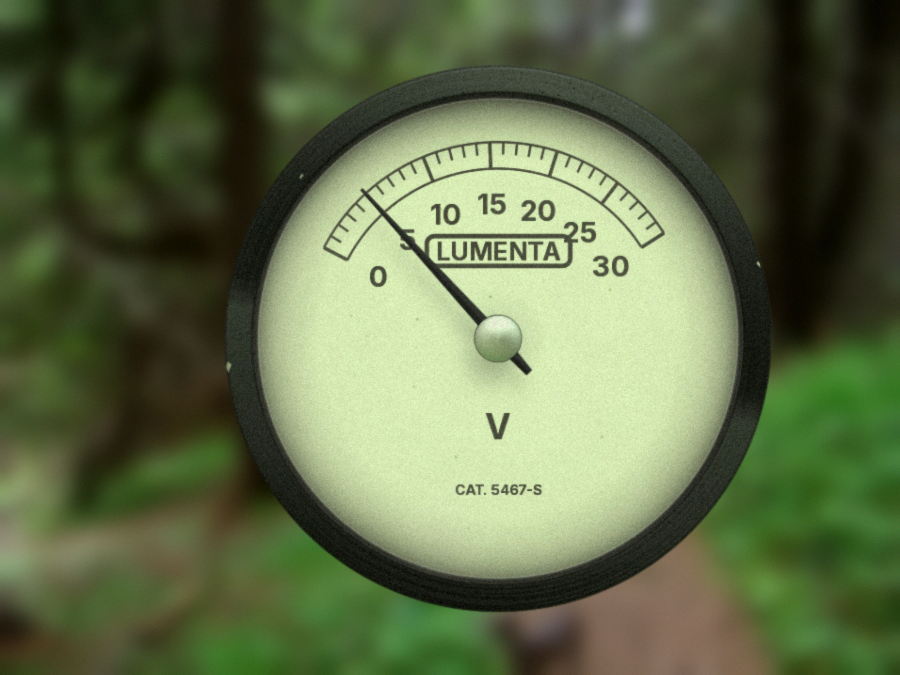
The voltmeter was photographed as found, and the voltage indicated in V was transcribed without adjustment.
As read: 5 V
